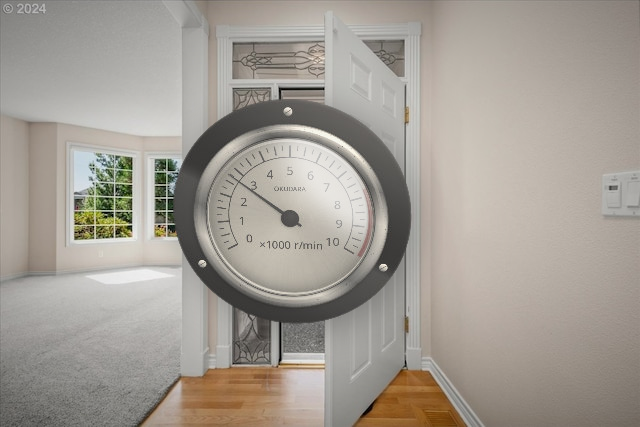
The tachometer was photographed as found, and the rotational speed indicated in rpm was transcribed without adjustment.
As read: 2750 rpm
